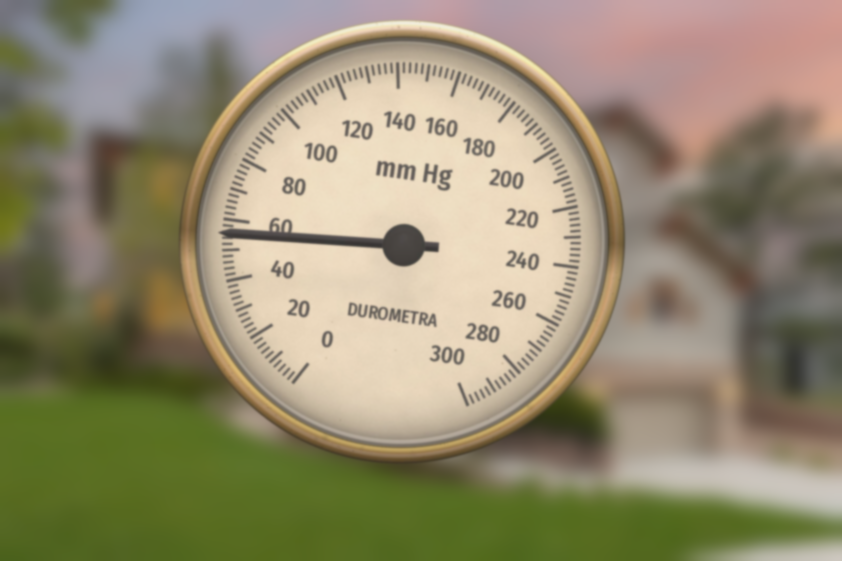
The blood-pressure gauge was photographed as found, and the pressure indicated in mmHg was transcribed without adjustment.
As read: 56 mmHg
